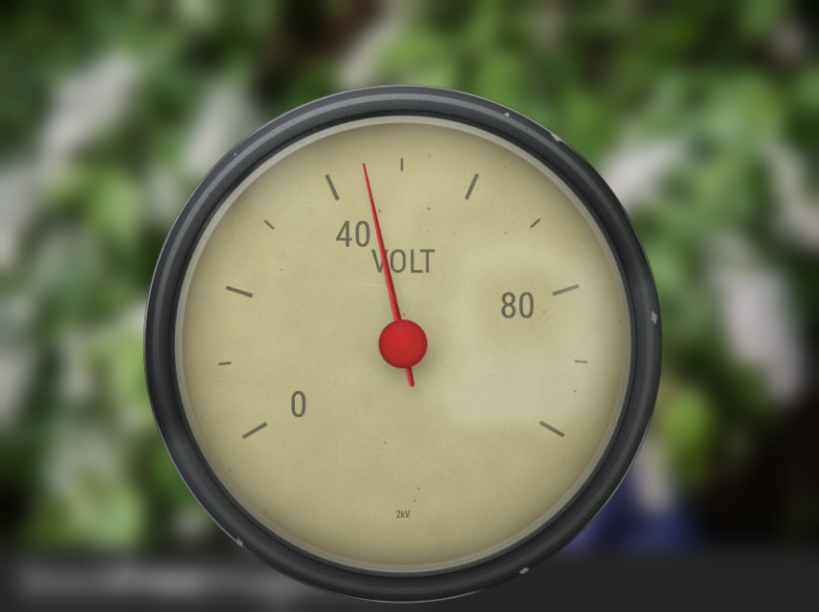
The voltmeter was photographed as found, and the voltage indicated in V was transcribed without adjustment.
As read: 45 V
